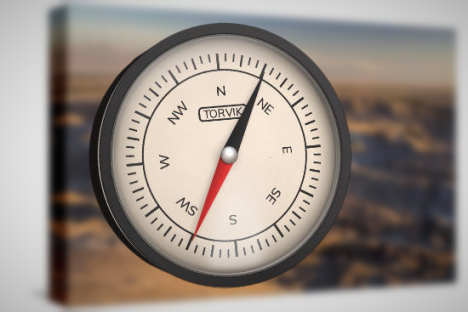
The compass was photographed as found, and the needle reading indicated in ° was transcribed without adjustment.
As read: 210 °
